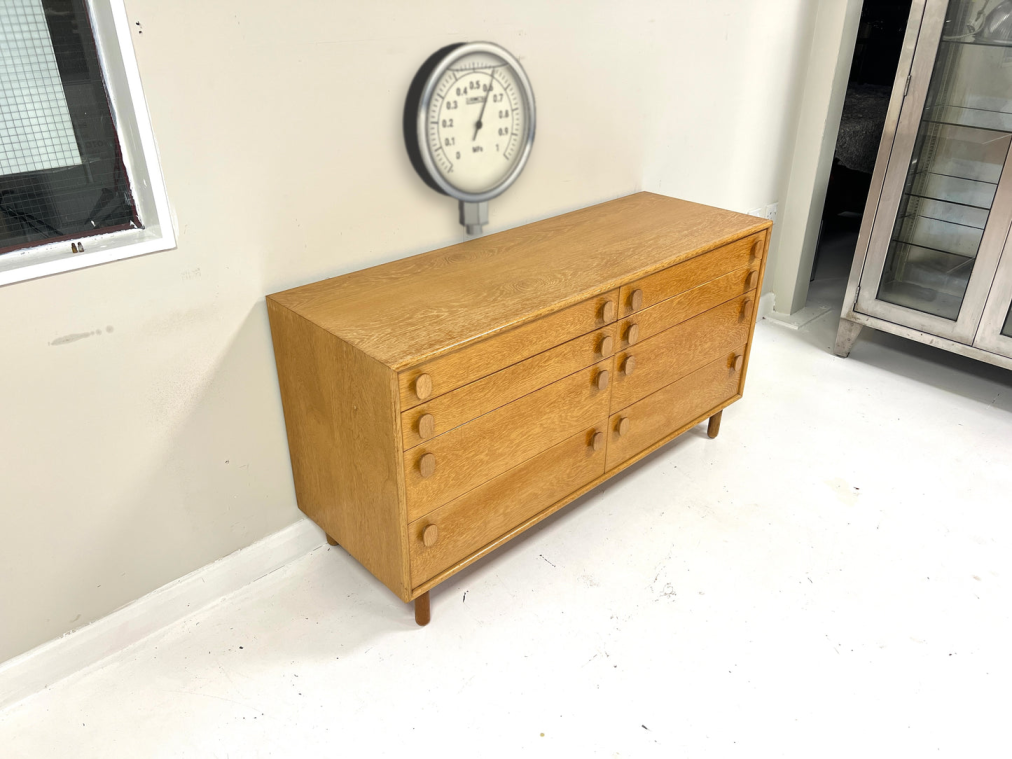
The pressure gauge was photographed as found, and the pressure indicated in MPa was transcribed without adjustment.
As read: 0.6 MPa
